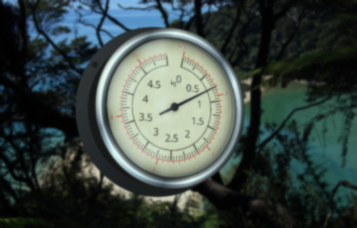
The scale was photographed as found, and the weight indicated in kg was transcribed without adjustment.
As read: 0.75 kg
